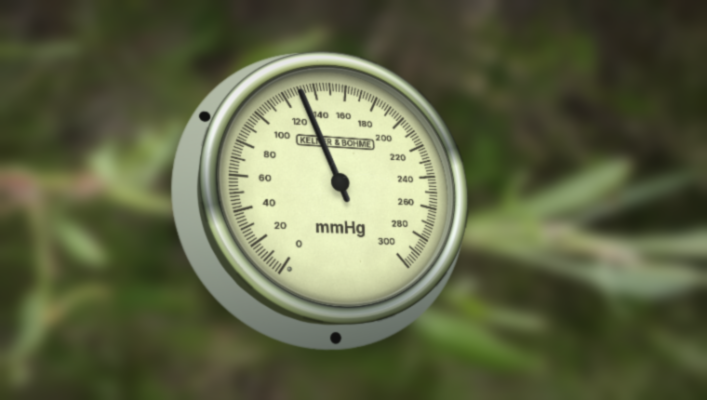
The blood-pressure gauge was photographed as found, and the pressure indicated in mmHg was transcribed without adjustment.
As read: 130 mmHg
